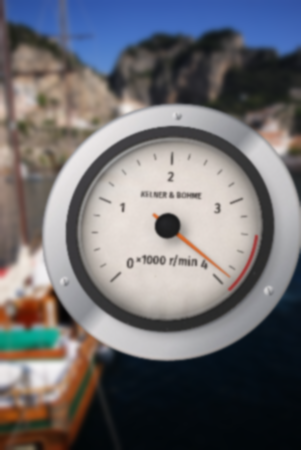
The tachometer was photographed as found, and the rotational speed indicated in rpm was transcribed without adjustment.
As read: 3900 rpm
